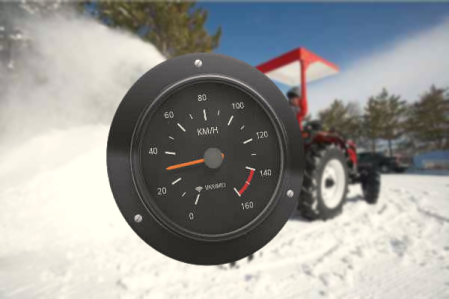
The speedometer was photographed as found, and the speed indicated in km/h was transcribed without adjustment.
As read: 30 km/h
